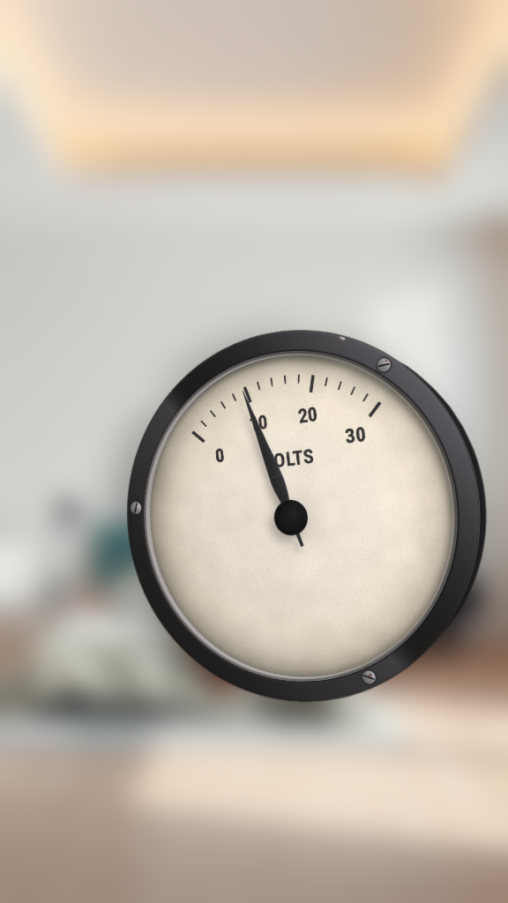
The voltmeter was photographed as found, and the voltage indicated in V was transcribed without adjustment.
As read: 10 V
